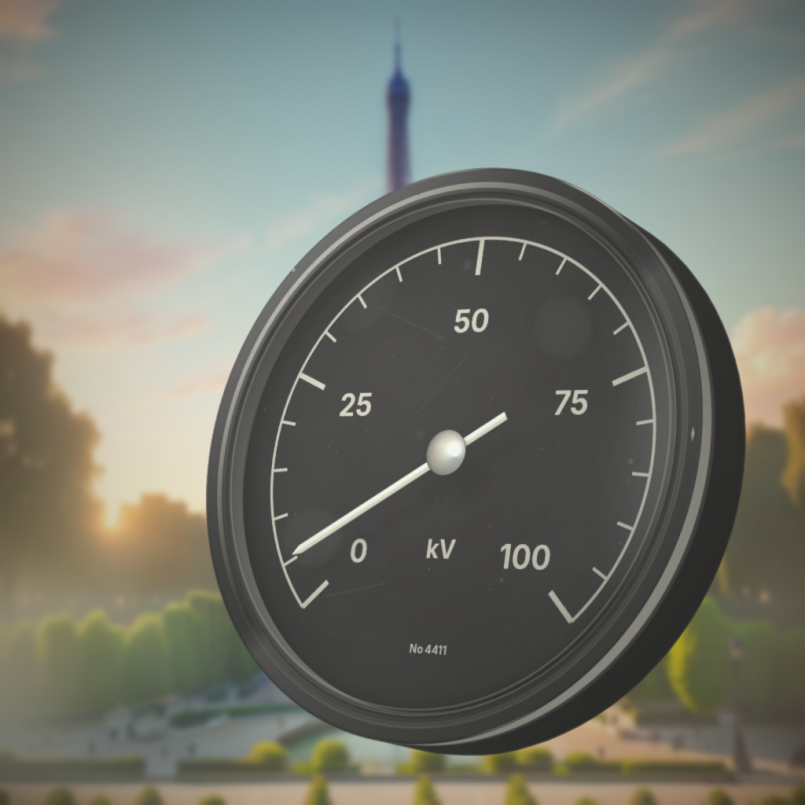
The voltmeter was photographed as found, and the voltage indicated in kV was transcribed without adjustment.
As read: 5 kV
